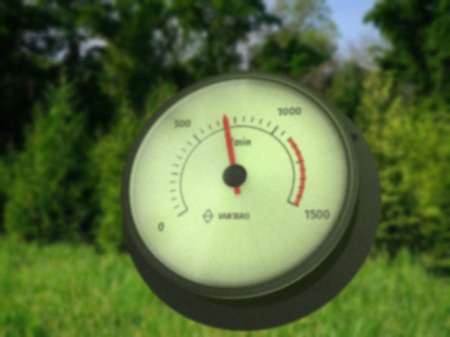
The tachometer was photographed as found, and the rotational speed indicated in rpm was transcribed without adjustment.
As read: 700 rpm
